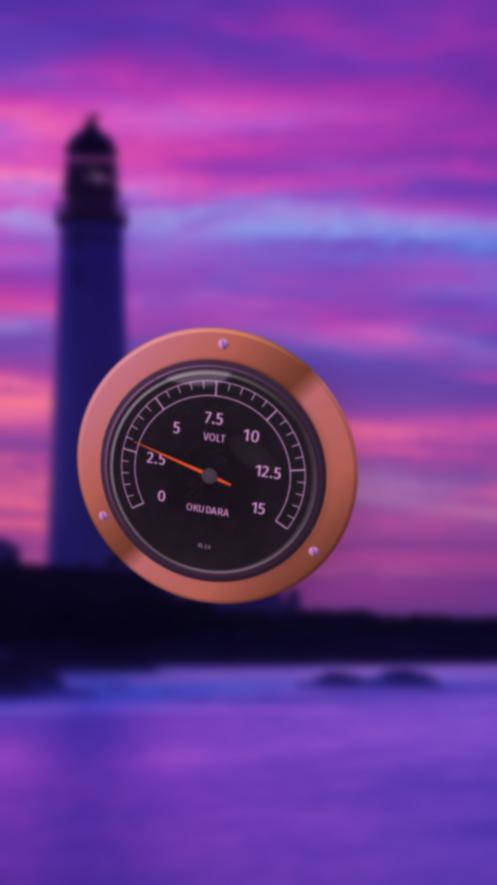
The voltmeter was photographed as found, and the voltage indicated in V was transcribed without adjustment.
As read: 3 V
